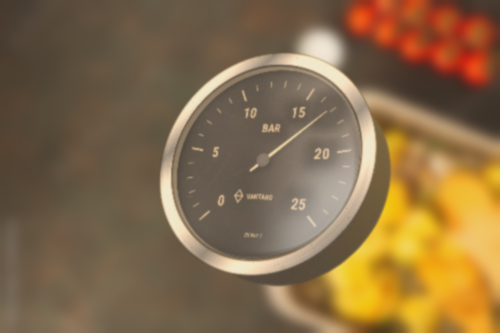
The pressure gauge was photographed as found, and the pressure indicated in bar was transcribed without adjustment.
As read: 17 bar
